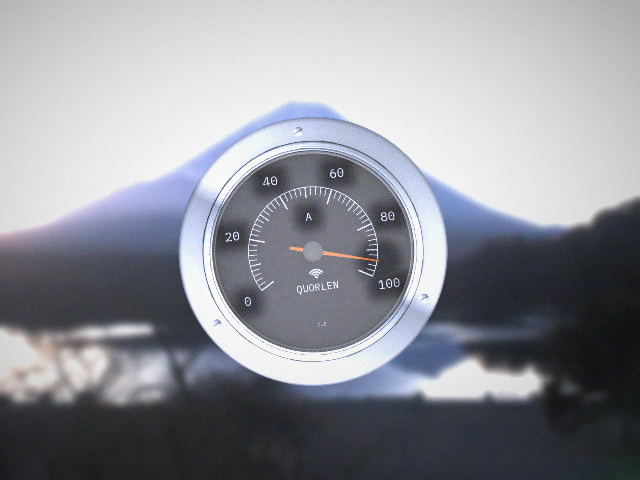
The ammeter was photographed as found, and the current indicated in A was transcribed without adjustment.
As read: 94 A
